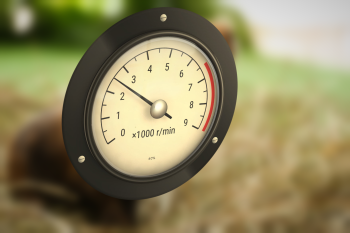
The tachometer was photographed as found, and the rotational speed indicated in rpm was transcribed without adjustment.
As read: 2500 rpm
